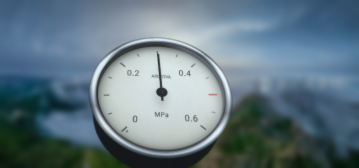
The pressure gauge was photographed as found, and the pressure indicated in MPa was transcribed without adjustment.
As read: 0.3 MPa
